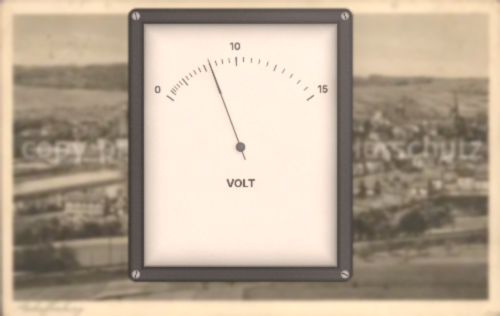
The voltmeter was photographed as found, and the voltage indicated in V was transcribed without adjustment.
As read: 8 V
